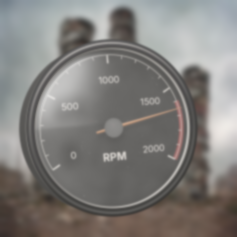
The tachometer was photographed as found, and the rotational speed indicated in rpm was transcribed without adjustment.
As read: 1650 rpm
